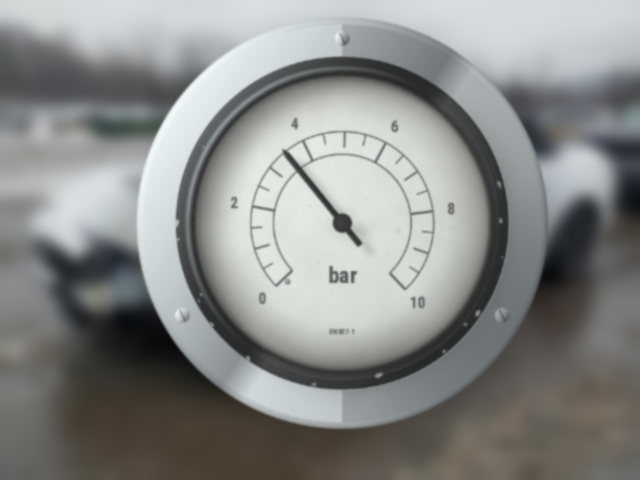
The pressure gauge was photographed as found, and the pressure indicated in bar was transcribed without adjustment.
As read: 3.5 bar
